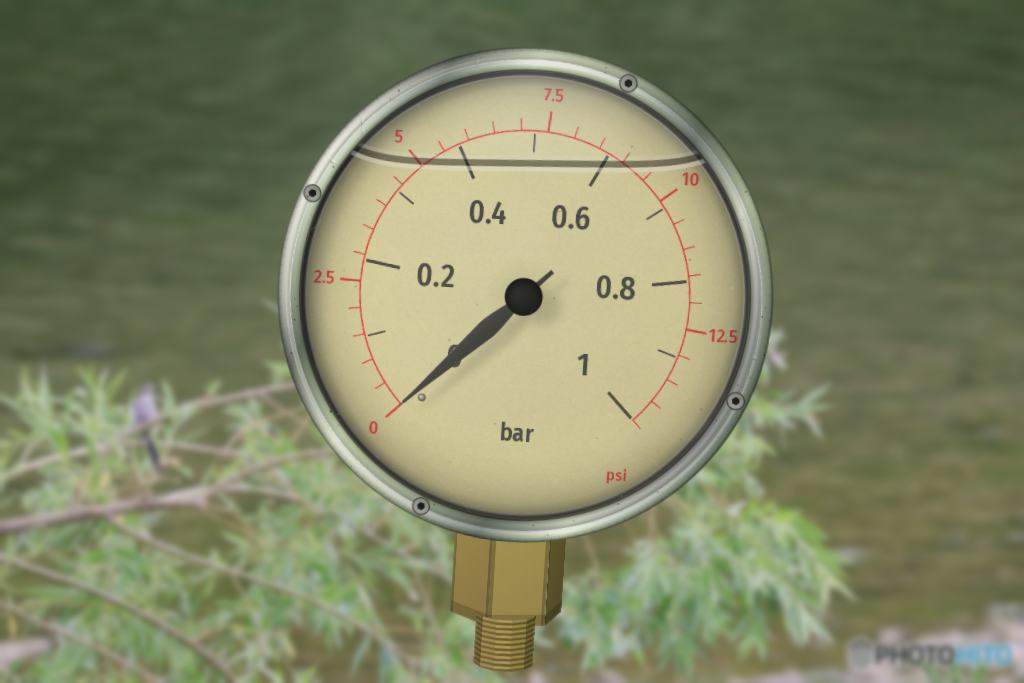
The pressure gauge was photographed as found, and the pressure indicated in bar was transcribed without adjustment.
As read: 0 bar
